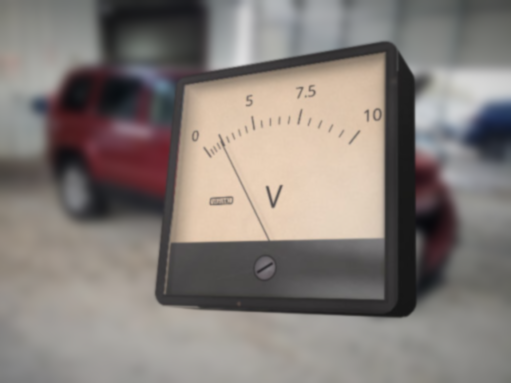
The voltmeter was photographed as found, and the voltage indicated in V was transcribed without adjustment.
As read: 2.5 V
